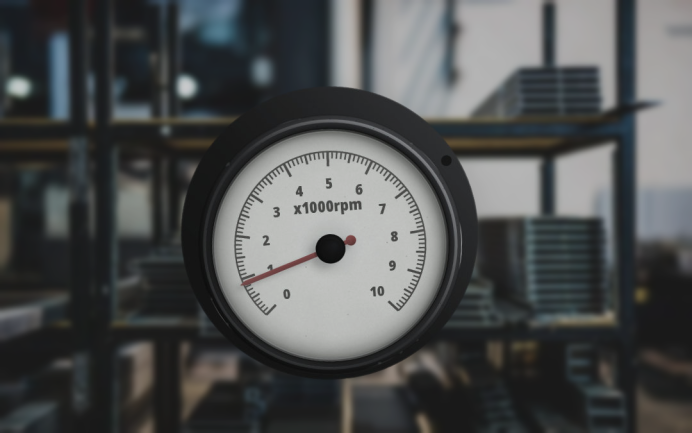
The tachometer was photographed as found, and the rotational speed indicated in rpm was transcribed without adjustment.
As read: 900 rpm
